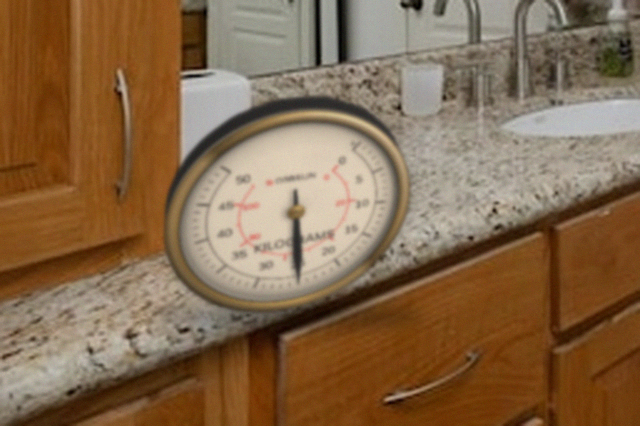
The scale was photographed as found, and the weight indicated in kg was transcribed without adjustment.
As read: 25 kg
